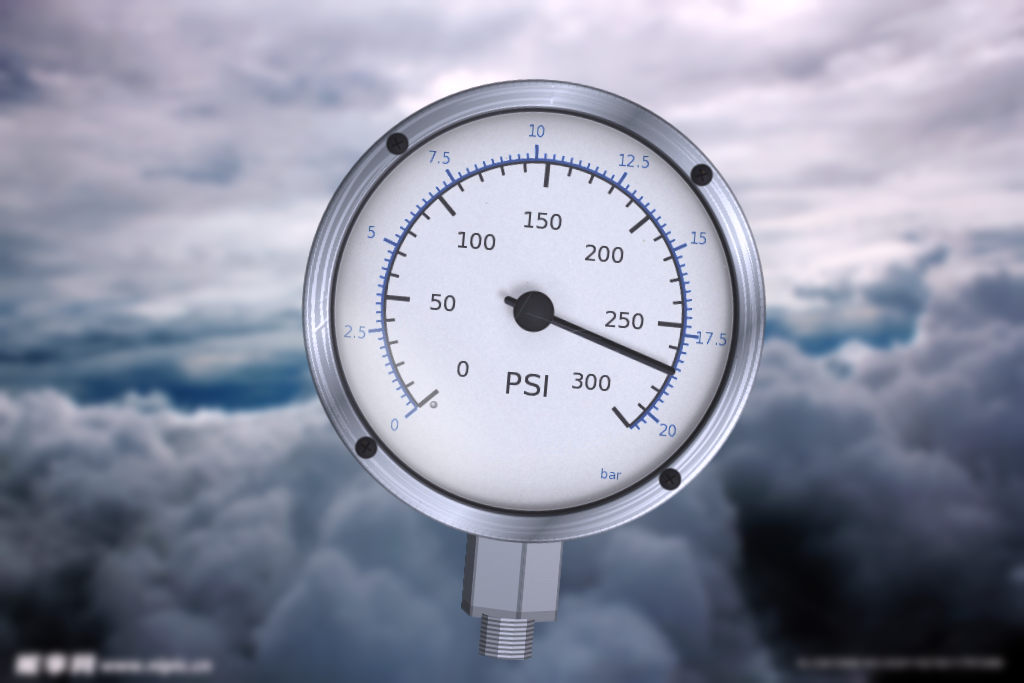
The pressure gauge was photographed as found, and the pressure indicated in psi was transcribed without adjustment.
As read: 270 psi
